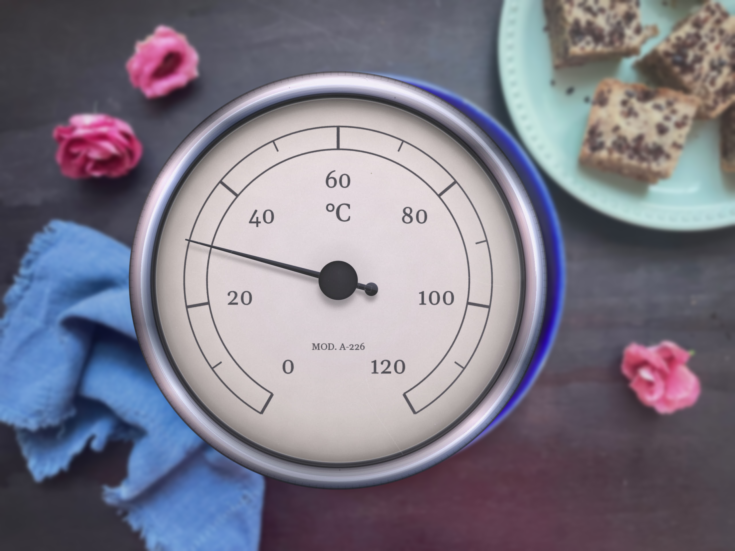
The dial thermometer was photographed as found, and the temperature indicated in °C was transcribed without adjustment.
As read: 30 °C
